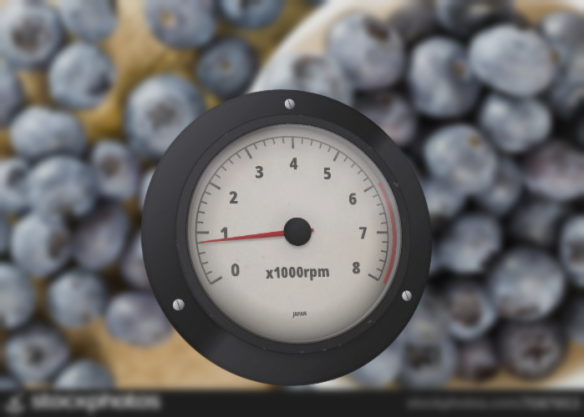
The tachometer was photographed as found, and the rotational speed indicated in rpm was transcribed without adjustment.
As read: 800 rpm
